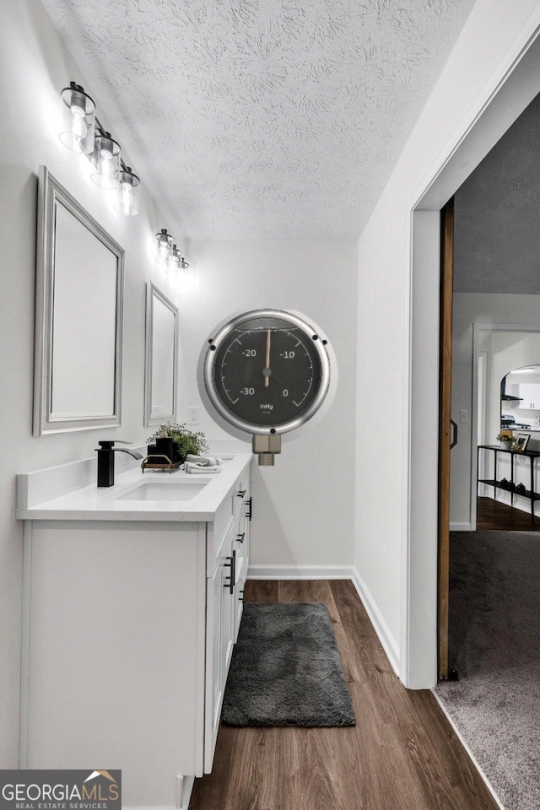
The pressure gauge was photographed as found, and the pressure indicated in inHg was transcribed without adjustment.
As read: -15 inHg
